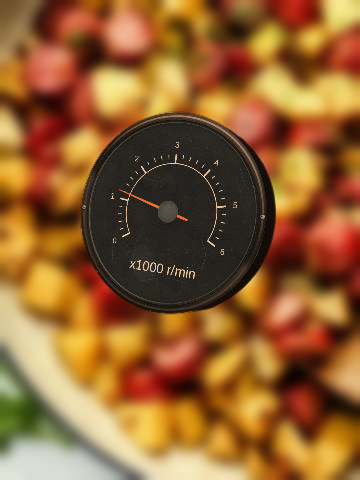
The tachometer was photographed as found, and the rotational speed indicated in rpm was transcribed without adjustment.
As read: 1200 rpm
